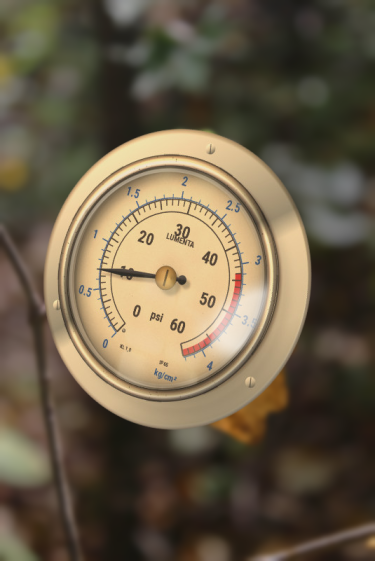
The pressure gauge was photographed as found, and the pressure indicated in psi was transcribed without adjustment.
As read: 10 psi
